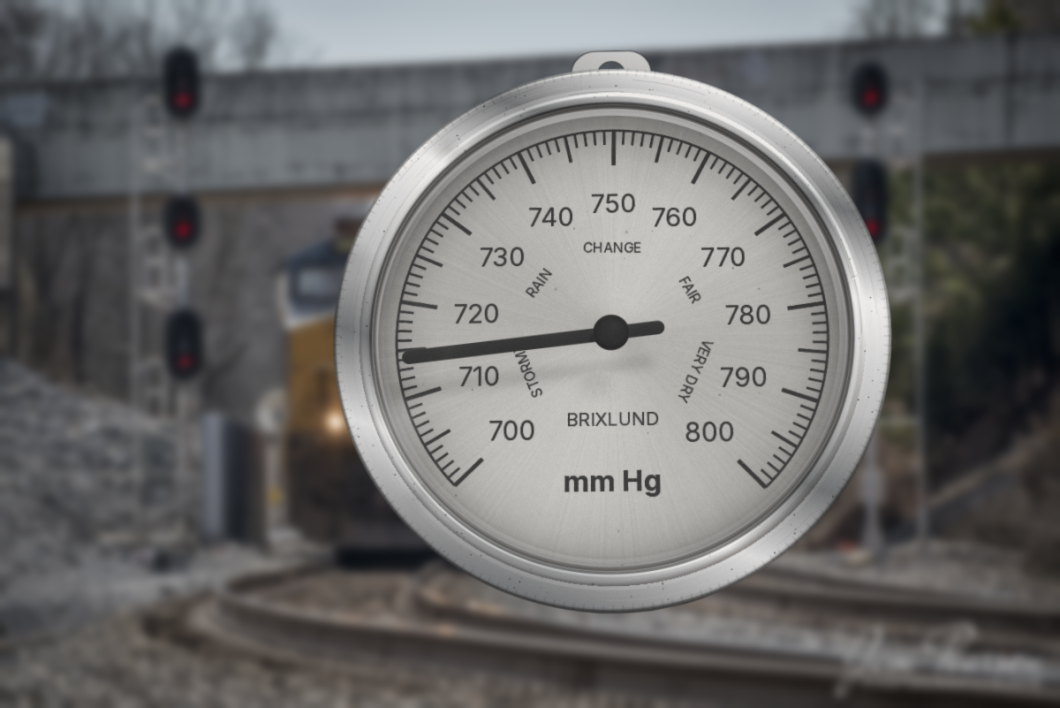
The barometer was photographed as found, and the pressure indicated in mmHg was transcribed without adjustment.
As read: 714 mmHg
